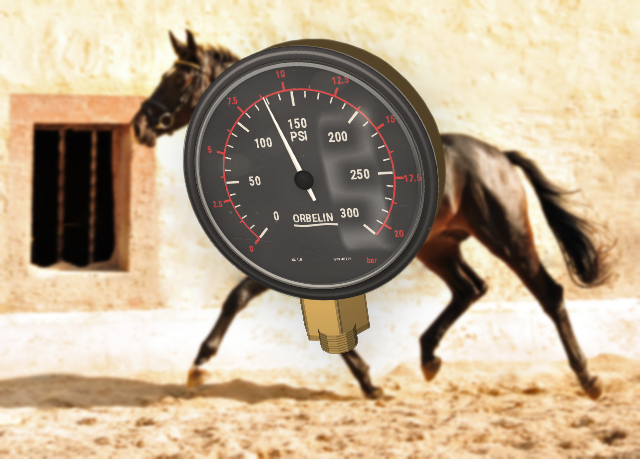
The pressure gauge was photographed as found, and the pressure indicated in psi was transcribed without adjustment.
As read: 130 psi
